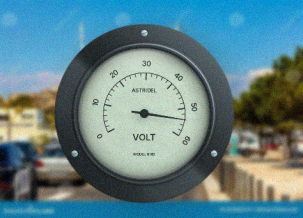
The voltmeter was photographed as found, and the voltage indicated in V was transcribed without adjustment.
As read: 54 V
